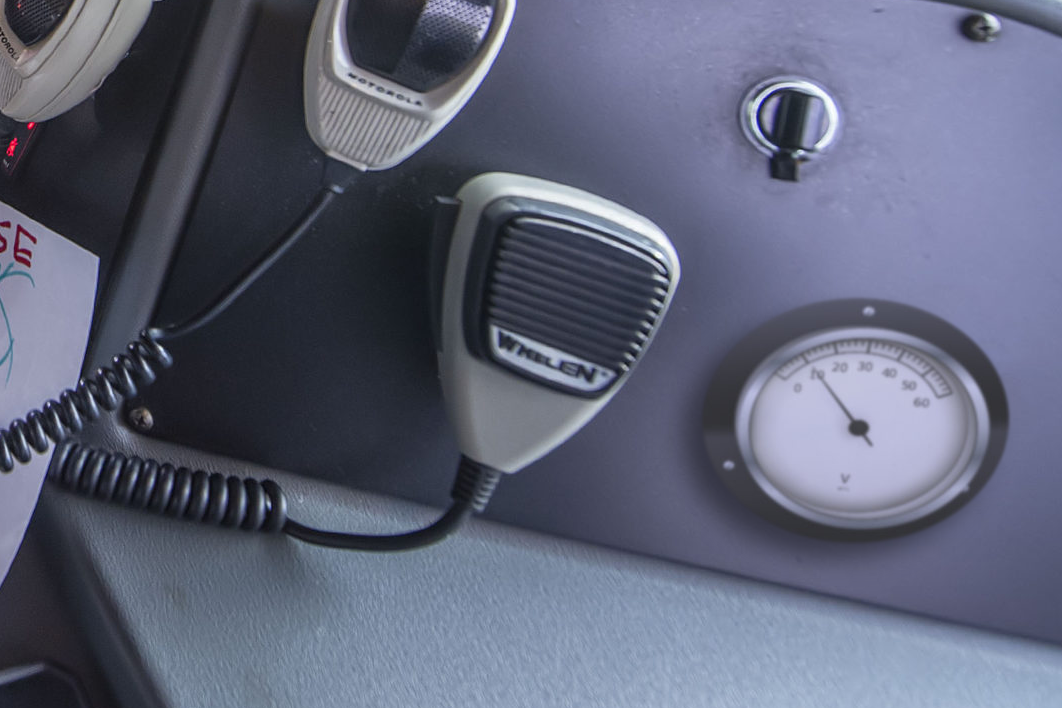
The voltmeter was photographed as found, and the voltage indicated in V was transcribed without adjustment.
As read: 10 V
